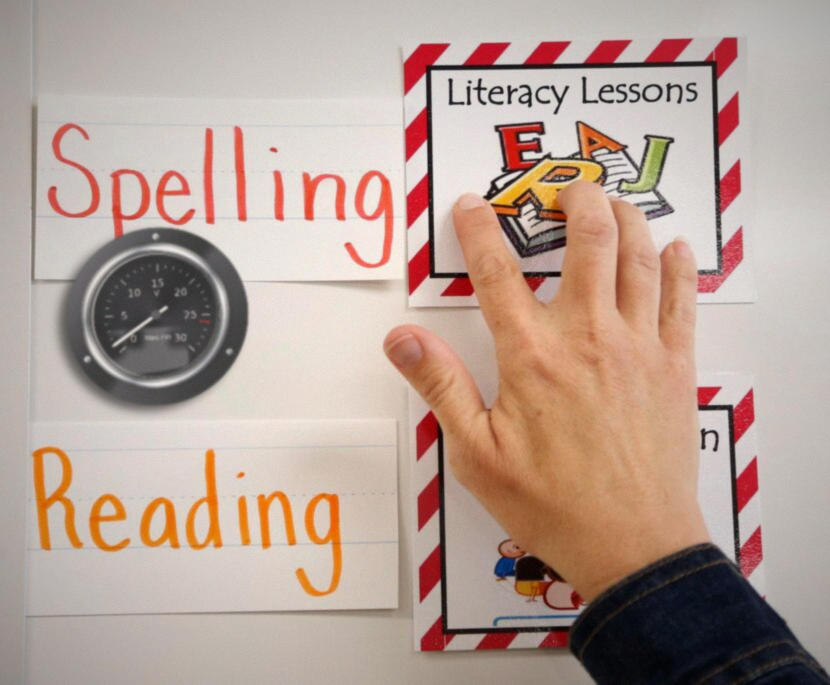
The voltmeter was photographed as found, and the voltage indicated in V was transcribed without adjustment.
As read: 1 V
